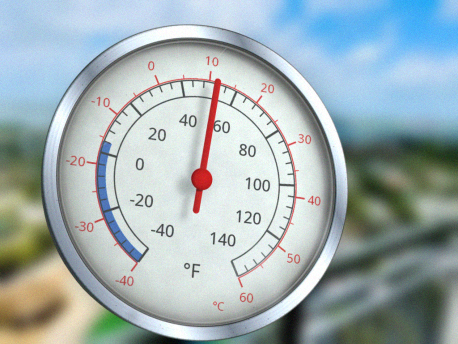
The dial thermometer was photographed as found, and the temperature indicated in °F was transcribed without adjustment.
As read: 52 °F
